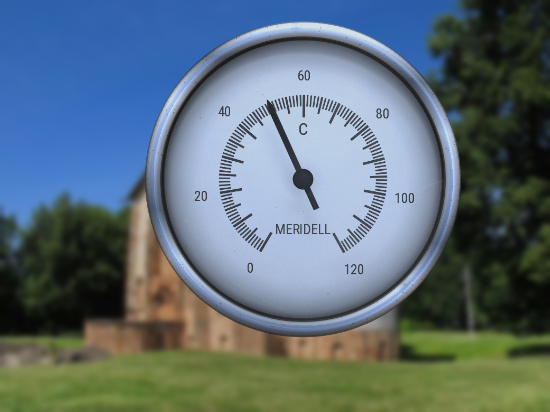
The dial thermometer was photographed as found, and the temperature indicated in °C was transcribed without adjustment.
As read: 50 °C
